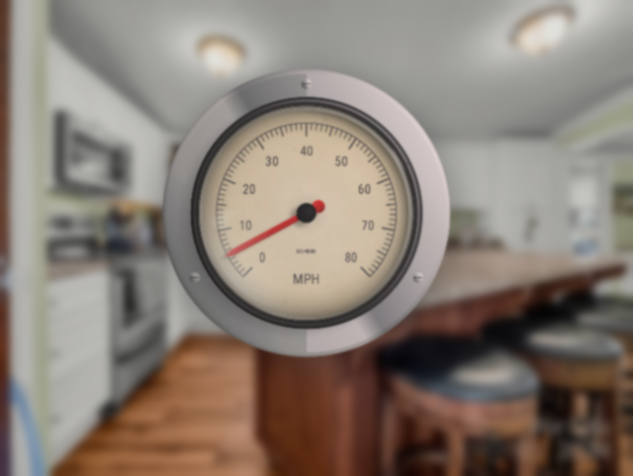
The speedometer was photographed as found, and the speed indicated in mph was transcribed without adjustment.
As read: 5 mph
